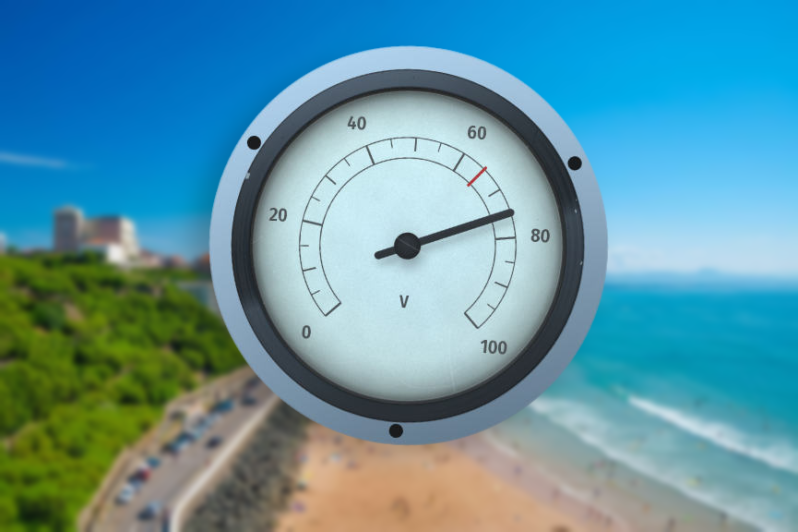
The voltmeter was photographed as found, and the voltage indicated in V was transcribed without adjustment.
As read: 75 V
